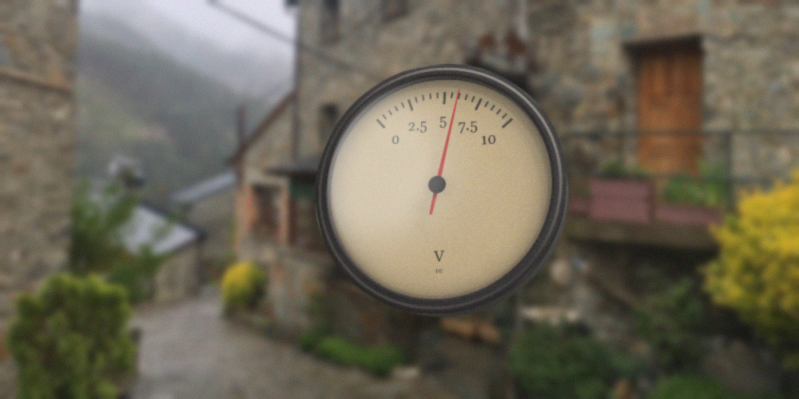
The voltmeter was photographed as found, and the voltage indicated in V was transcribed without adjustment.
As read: 6 V
